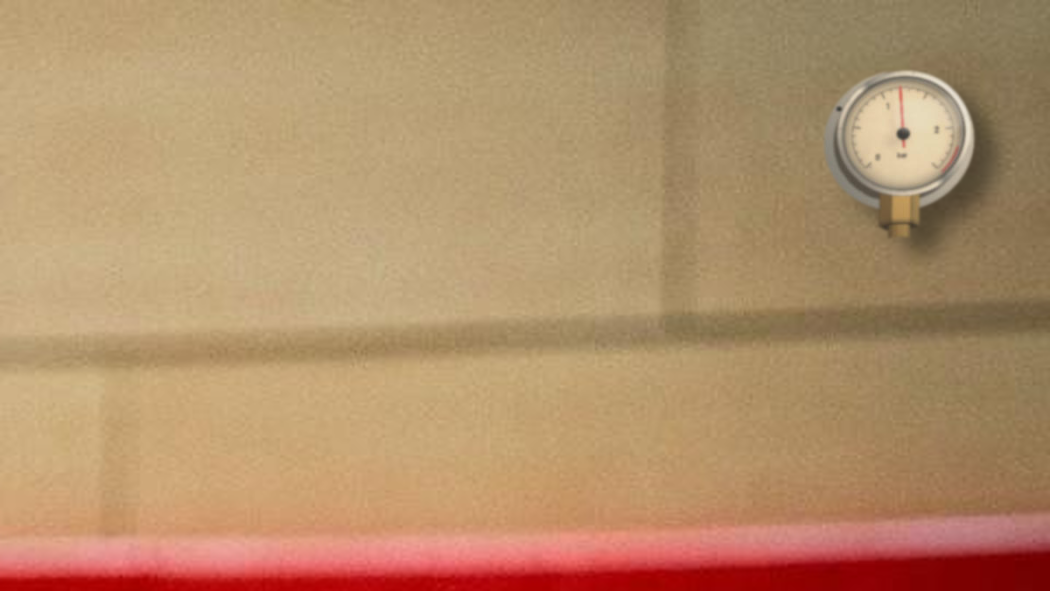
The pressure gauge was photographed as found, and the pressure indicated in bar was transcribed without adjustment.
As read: 1.2 bar
